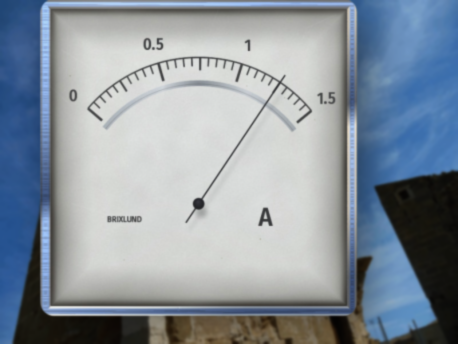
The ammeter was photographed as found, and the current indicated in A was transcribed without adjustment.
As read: 1.25 A
